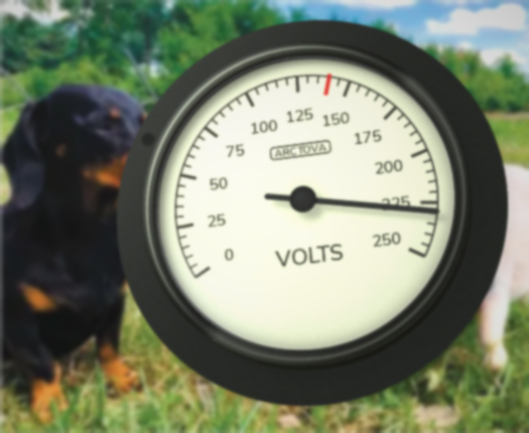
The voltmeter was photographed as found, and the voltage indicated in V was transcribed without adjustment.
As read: 230 V
